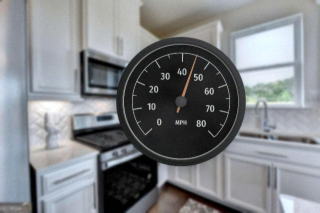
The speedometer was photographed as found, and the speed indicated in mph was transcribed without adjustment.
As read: 45 mph
